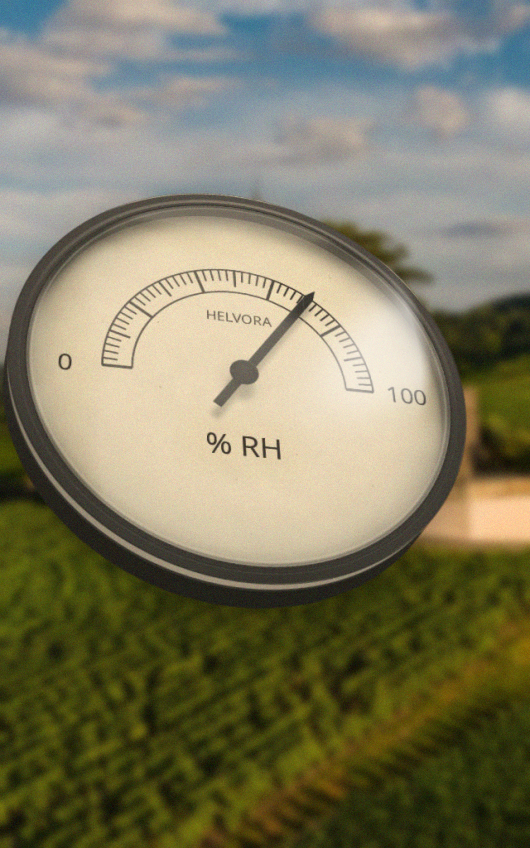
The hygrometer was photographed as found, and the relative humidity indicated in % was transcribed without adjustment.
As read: 70 %
